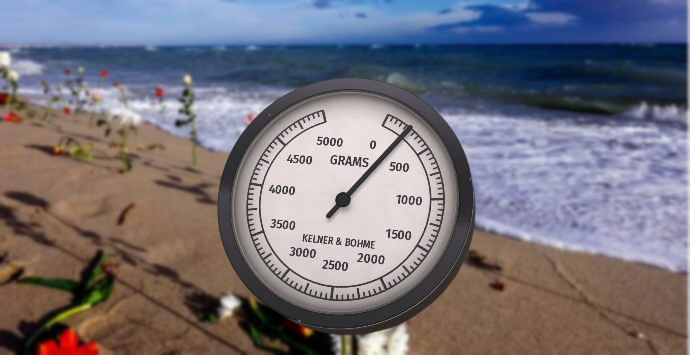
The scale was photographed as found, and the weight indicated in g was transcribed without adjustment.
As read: 250 g
